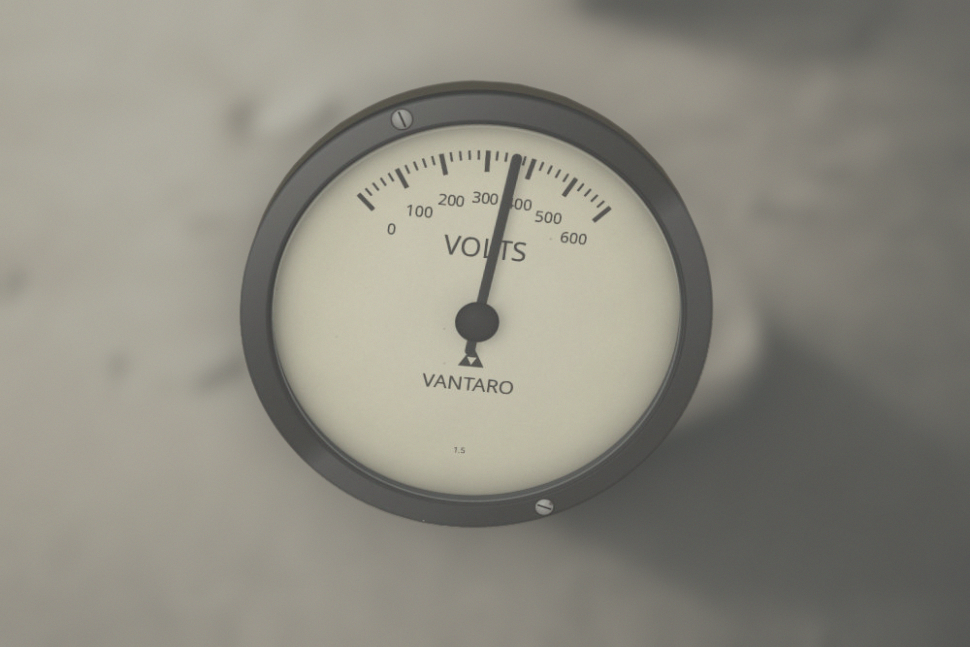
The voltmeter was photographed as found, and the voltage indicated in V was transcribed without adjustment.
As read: 360 V
